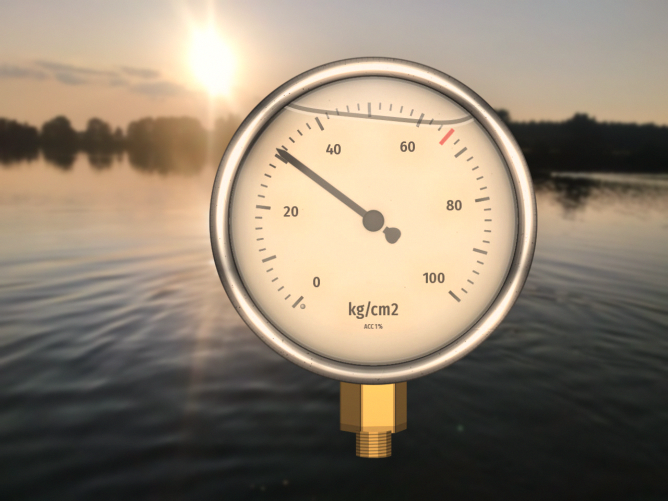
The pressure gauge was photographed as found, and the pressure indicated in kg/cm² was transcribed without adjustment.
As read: 31 kg/cm²
